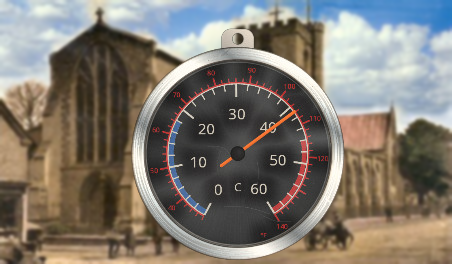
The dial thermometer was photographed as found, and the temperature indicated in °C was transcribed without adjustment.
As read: 41 °C
